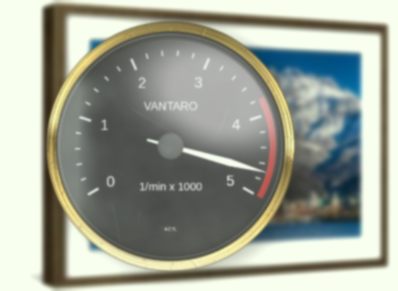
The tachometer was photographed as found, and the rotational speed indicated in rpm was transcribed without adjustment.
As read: 4700 rpm
